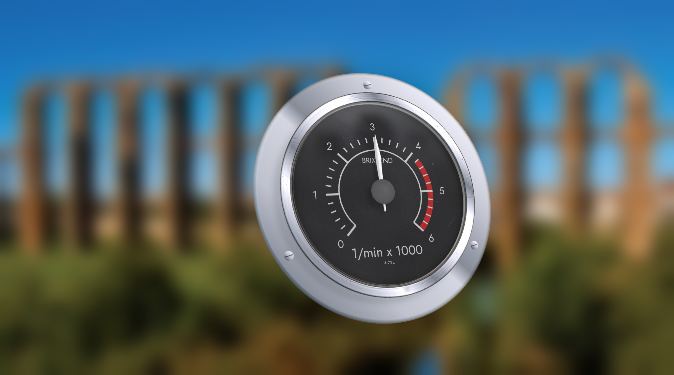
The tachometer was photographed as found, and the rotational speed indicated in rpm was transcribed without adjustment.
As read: 3000 rpm
